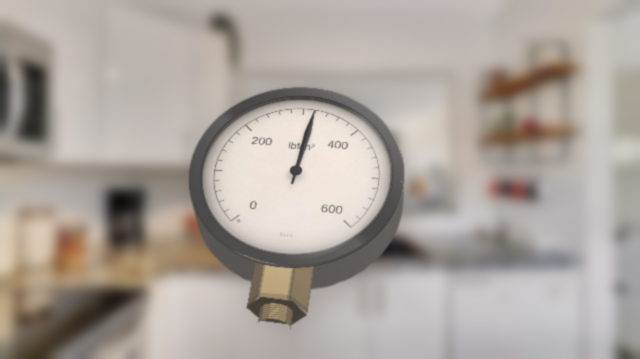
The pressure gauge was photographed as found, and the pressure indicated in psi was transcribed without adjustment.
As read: 320 psi
